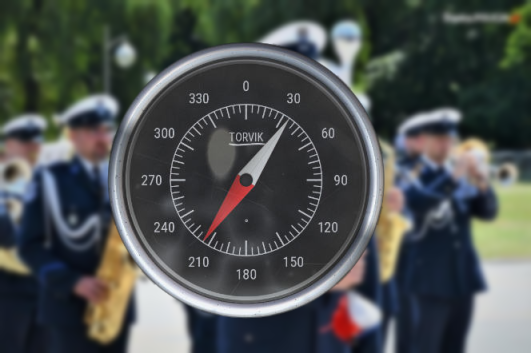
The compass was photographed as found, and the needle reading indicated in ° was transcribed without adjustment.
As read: 215 °
